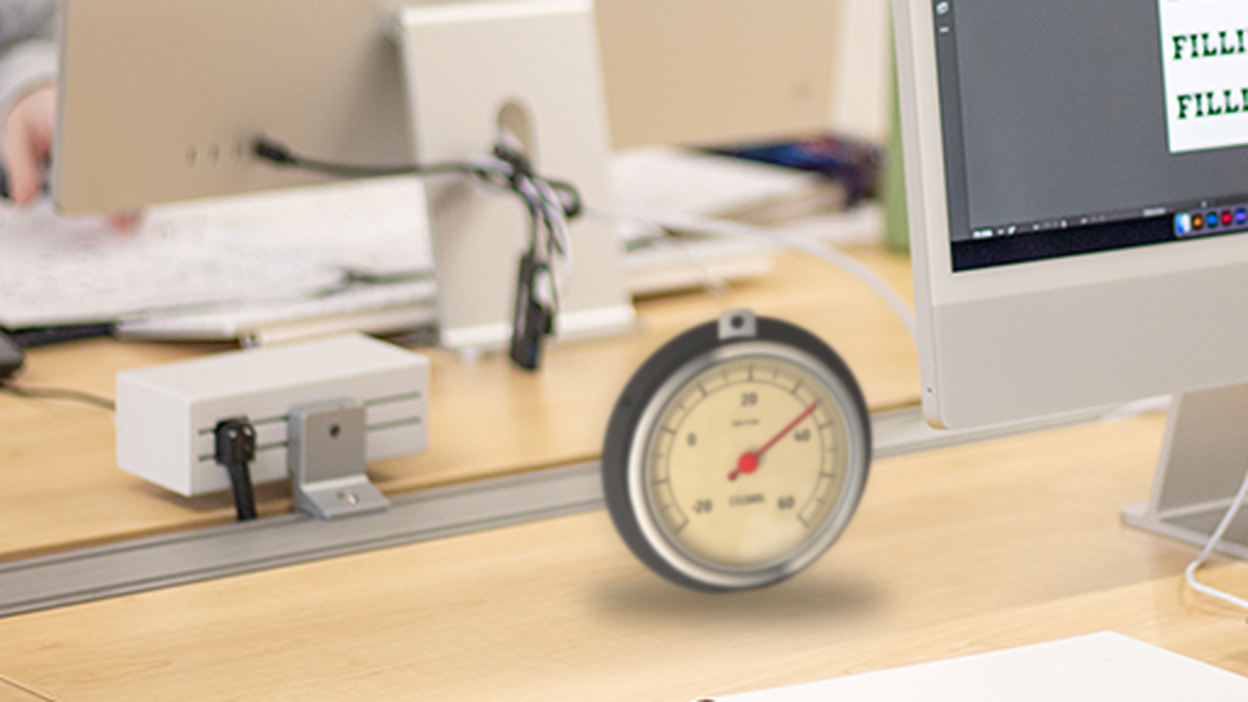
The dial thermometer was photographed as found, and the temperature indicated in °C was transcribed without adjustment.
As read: 35 °C
